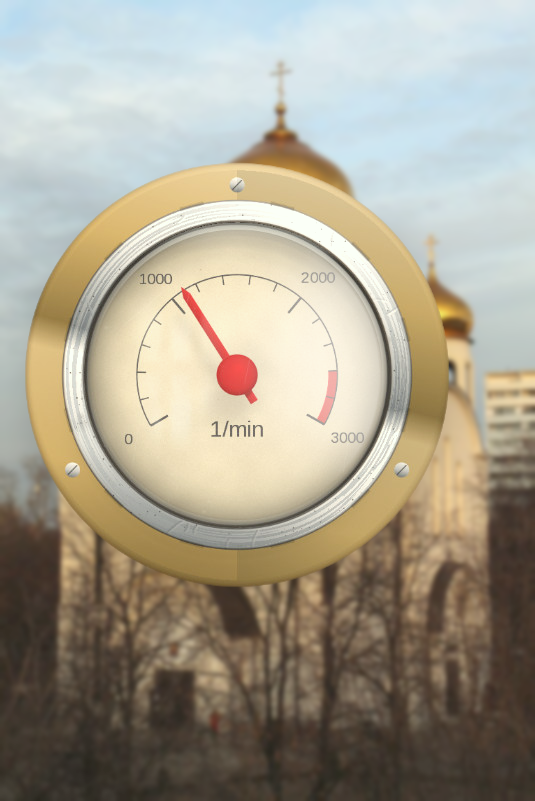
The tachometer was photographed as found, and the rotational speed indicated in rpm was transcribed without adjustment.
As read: 1100 rpm
